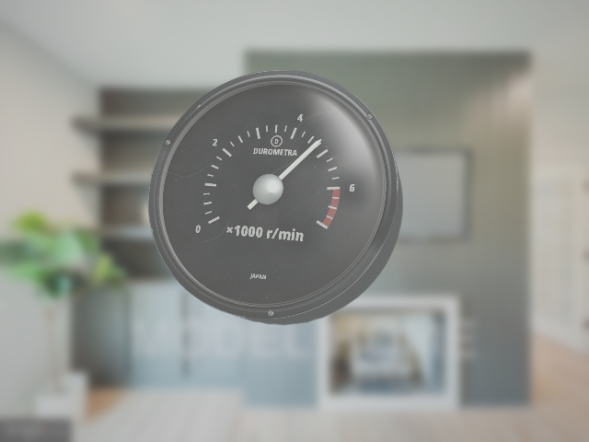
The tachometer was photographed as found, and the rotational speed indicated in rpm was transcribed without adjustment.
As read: 4750 rpm
